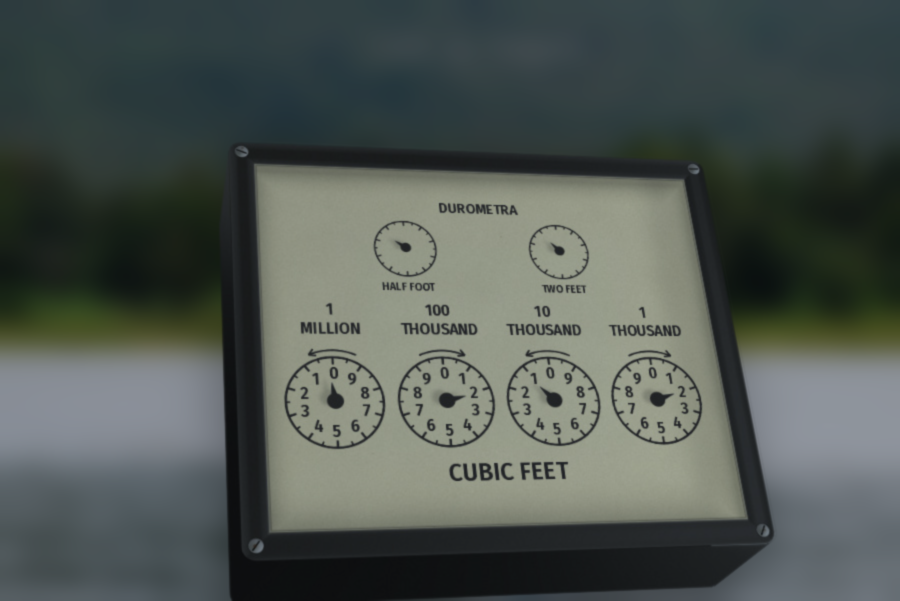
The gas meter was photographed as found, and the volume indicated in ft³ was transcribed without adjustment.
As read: 21200 ft³
